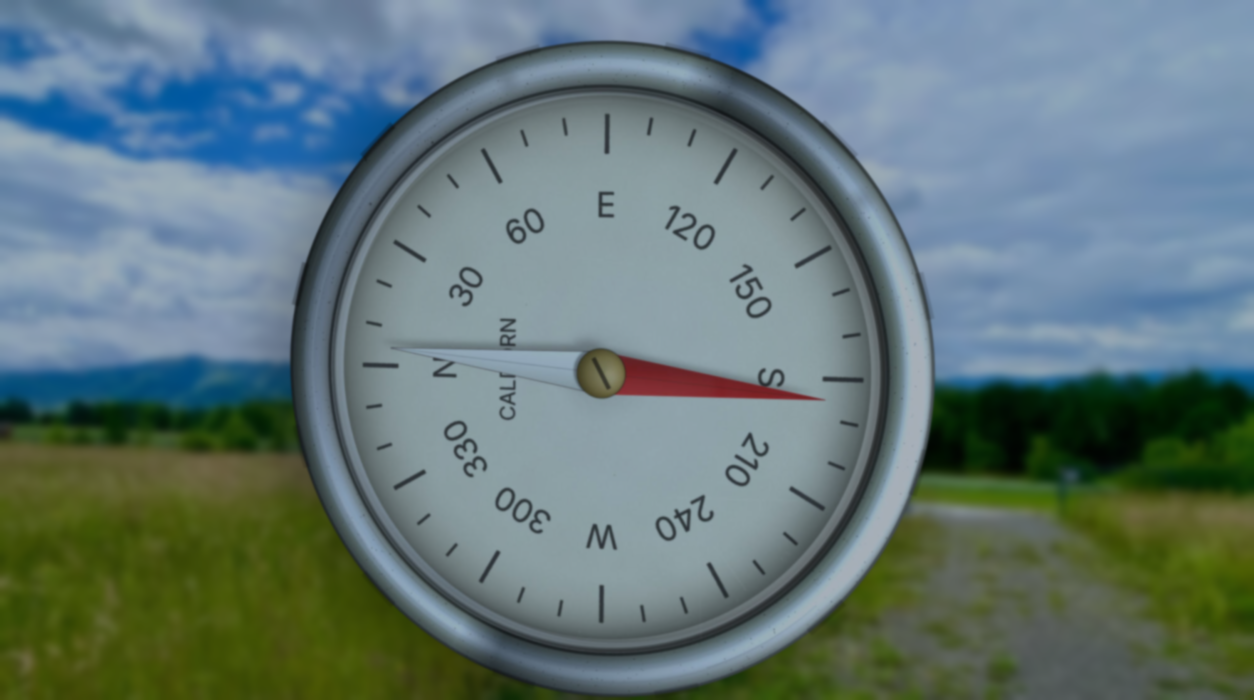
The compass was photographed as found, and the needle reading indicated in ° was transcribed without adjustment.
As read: 185 °
